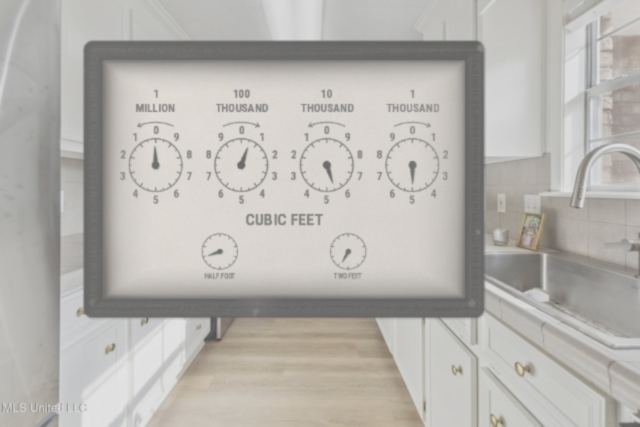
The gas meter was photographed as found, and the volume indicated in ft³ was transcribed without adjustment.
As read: 5500 ft³
